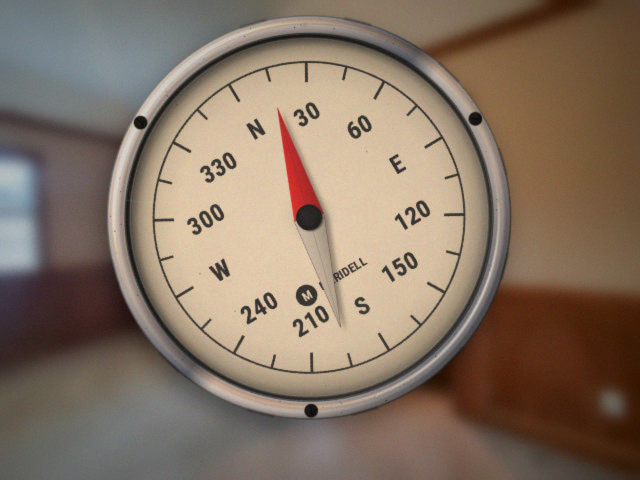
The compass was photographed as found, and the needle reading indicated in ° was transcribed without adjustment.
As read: 15 °
